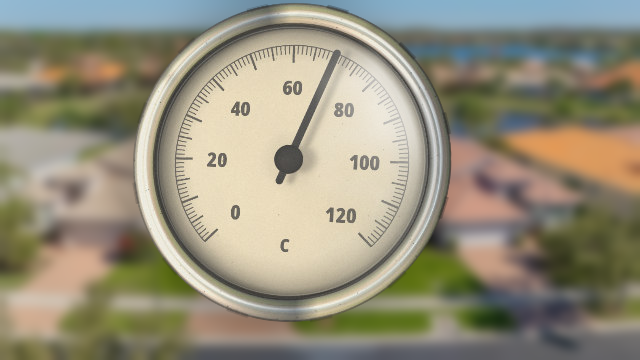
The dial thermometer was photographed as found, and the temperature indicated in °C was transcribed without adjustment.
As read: 70 °C
